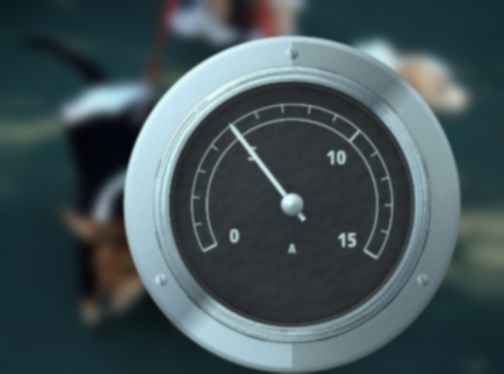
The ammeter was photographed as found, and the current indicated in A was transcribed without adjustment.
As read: 5 A
